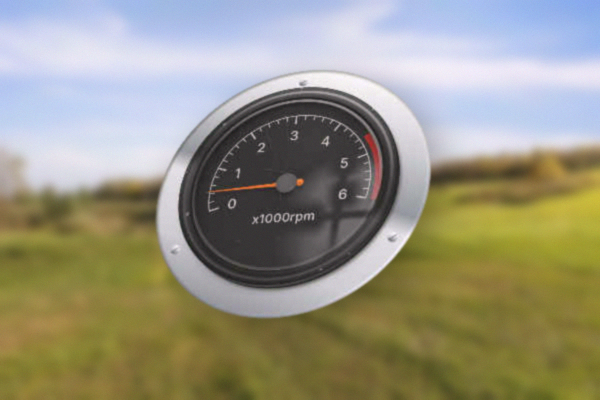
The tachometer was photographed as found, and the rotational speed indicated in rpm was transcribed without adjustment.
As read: 400 rpm
